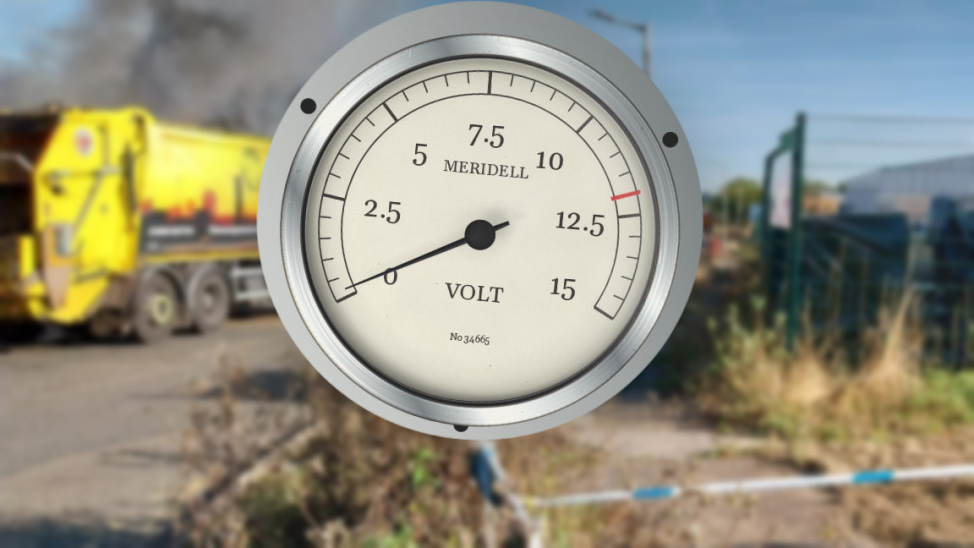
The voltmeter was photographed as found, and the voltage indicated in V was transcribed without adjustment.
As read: 0.25 V
